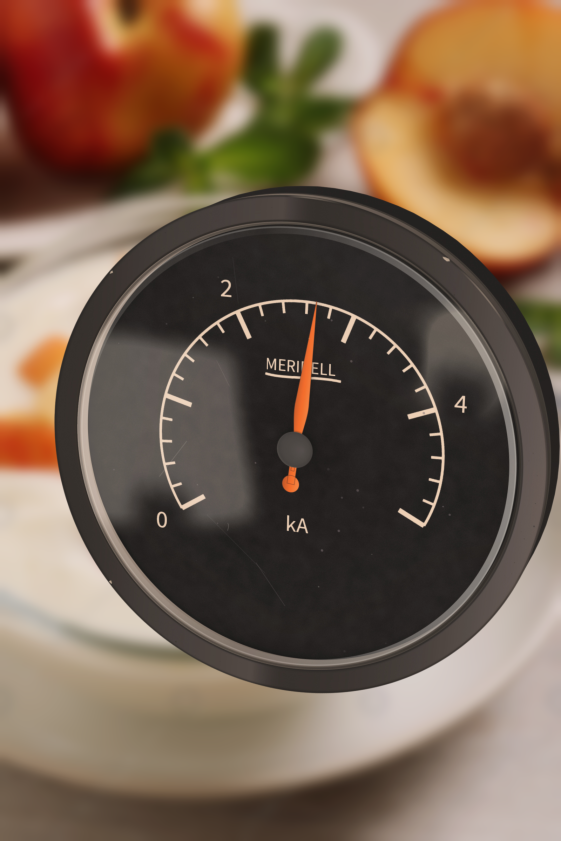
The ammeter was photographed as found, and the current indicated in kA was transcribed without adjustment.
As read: 2.7 kA
